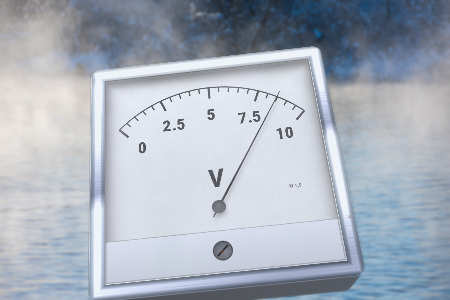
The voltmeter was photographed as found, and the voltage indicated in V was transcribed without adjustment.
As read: 8.5 V
